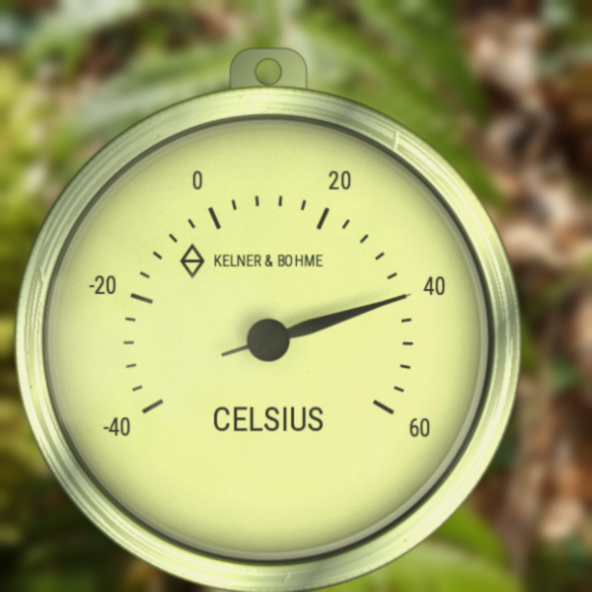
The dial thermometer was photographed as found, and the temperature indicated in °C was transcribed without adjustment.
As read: 40 °C
